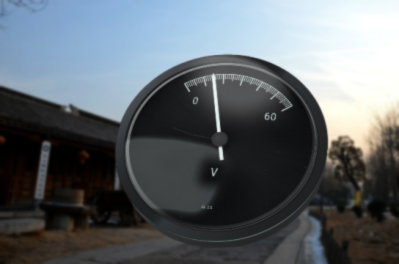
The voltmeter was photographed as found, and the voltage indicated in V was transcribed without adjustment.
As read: 15 V
